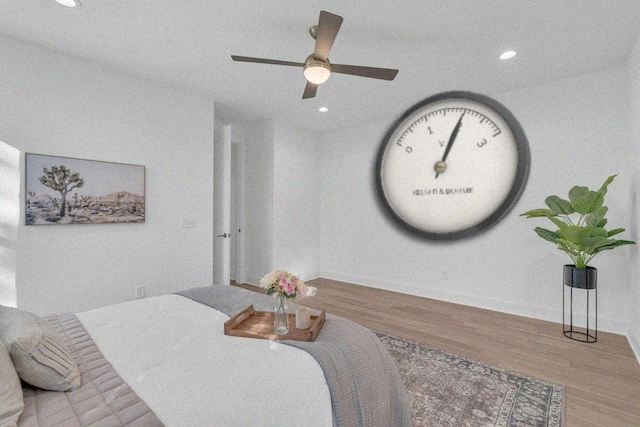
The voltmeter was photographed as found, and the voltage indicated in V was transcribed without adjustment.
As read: 2 V
